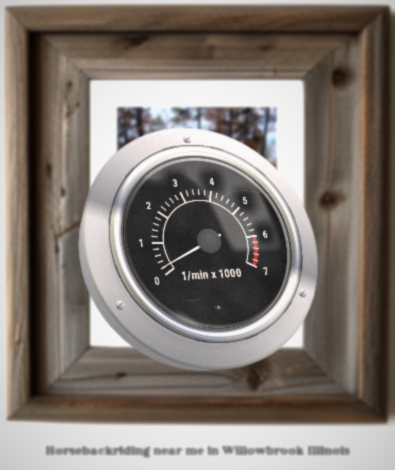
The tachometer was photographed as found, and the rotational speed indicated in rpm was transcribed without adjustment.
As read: 200 rpm
